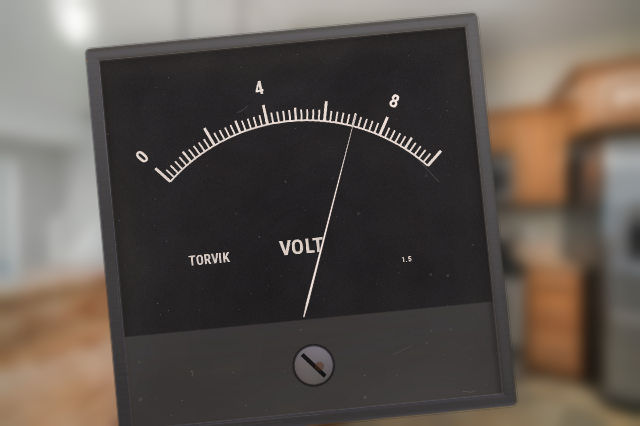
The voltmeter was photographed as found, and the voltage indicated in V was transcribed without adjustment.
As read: 7 V
